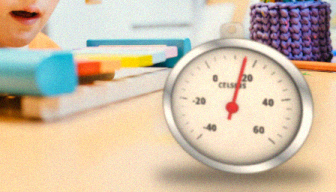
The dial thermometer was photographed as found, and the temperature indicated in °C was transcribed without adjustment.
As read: 16 °C
